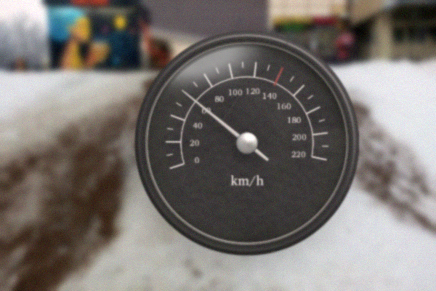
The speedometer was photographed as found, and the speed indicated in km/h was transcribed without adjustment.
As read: 60 km/h
